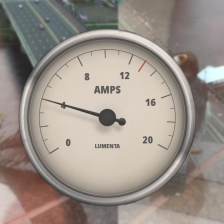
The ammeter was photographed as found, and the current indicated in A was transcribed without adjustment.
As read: 4 A
